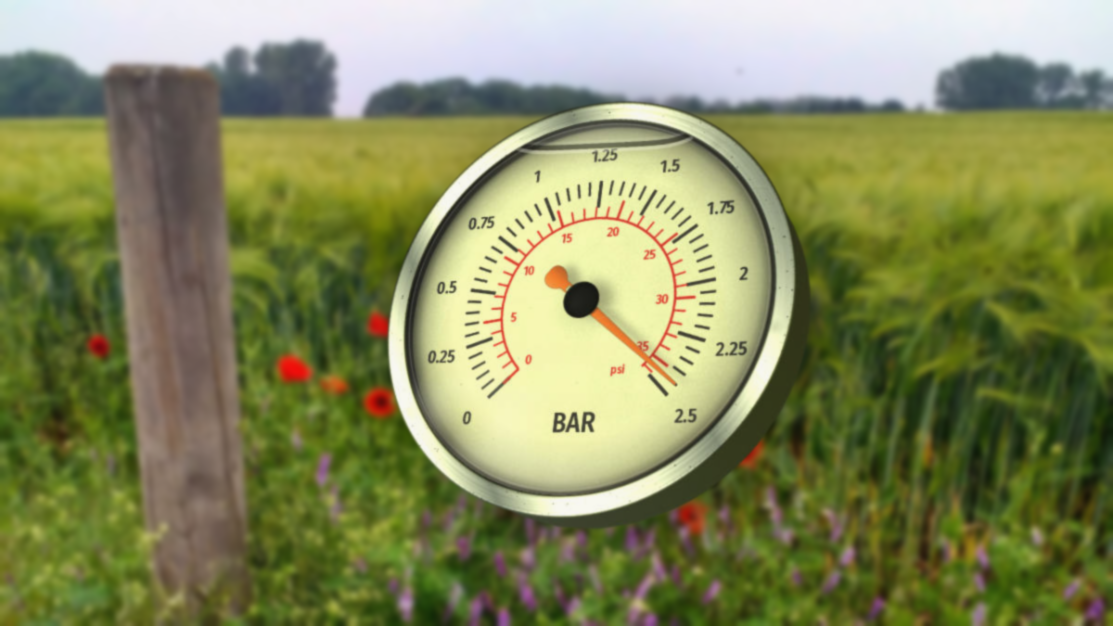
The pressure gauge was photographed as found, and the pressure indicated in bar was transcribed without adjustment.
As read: 2.45 bar
